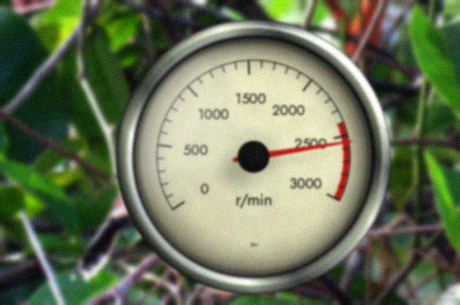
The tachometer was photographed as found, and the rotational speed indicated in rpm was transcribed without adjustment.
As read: 2550 rpm
